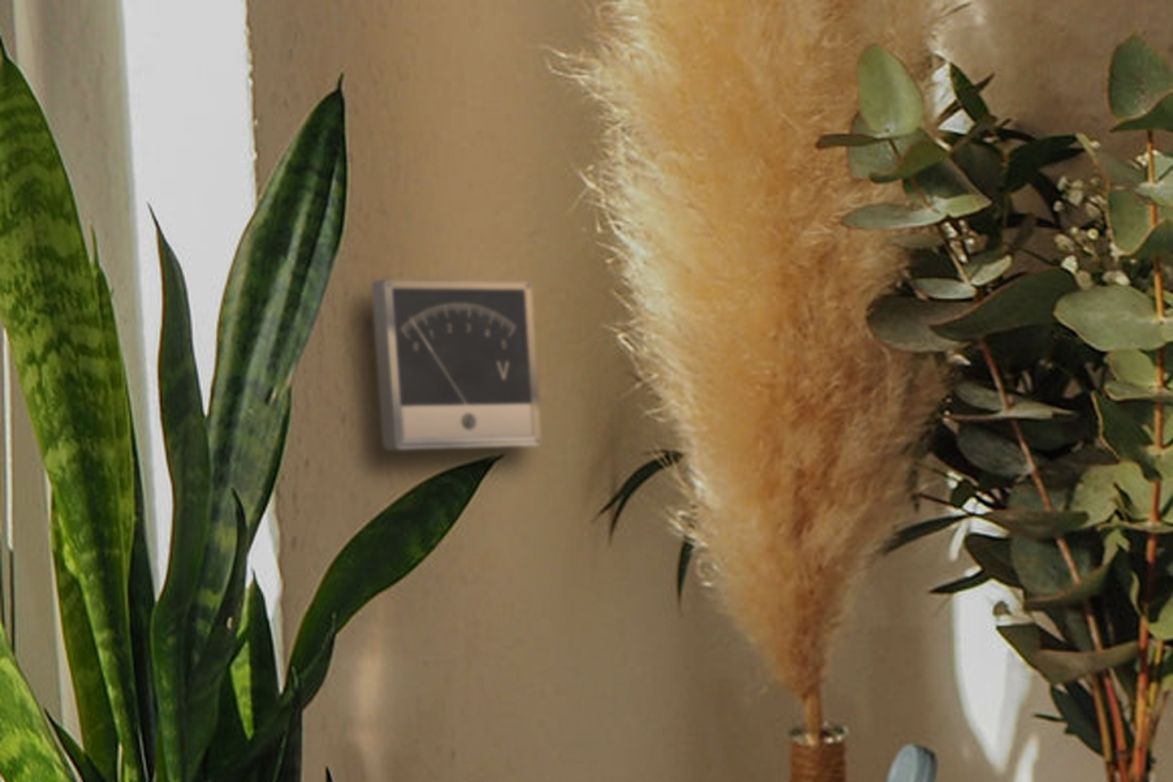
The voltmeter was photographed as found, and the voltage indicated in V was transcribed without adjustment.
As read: 0.5 V
